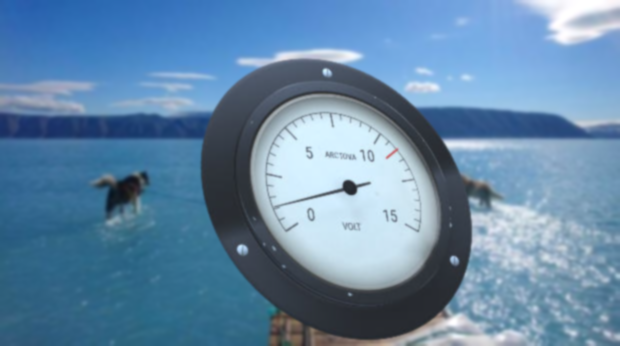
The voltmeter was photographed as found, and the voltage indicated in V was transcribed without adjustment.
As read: 1 V
